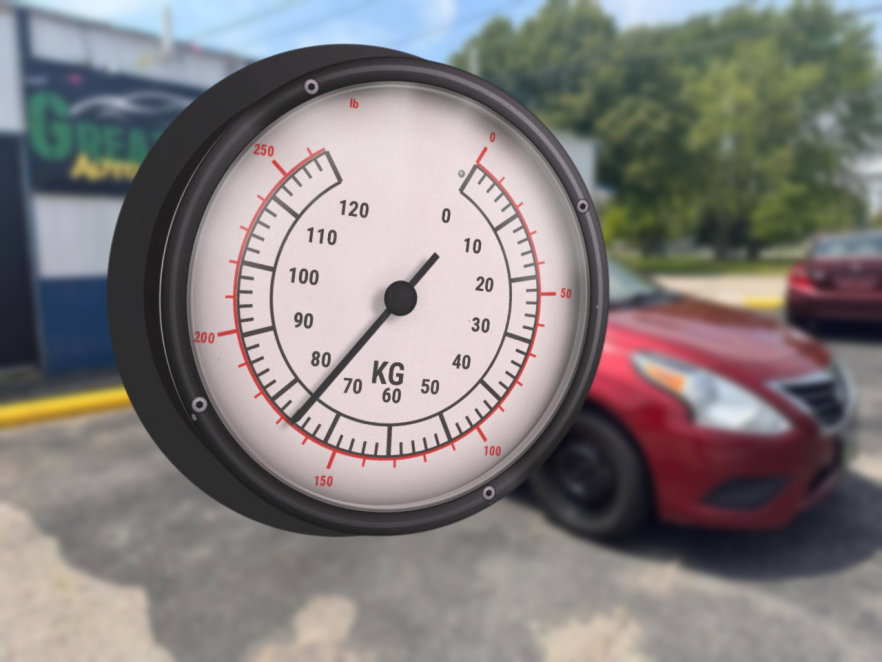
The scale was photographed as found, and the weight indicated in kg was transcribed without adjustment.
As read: 76 kg
